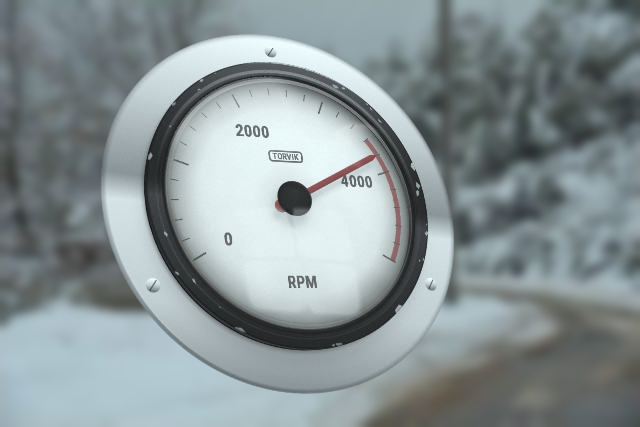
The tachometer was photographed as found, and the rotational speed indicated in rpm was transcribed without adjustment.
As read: 3800 rpm
